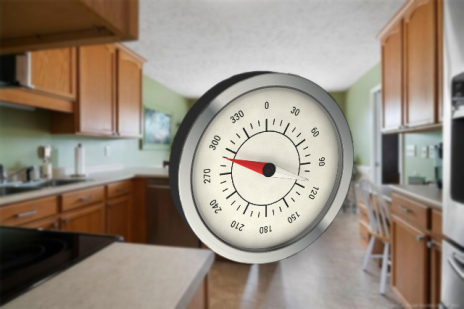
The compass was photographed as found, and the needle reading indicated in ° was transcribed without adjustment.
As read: 290 °
